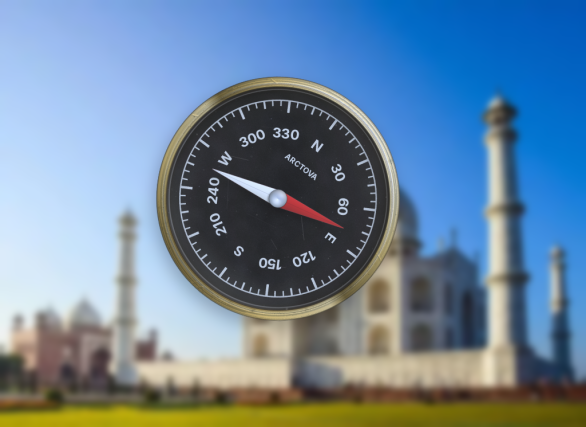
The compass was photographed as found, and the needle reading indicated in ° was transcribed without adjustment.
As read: 77.5 °
